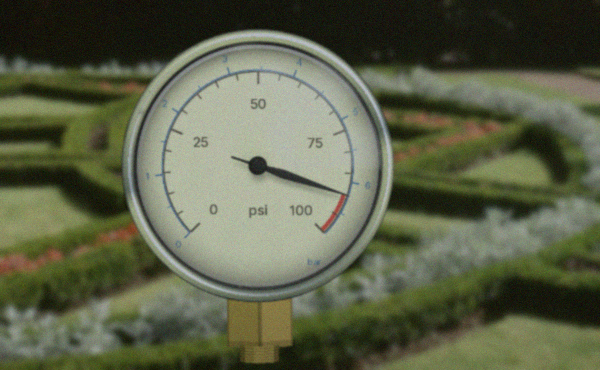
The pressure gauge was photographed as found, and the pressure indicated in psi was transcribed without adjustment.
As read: 90 psi
